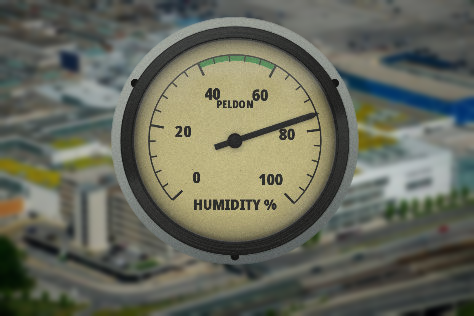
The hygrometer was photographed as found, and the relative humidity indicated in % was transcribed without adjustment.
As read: 76 %
